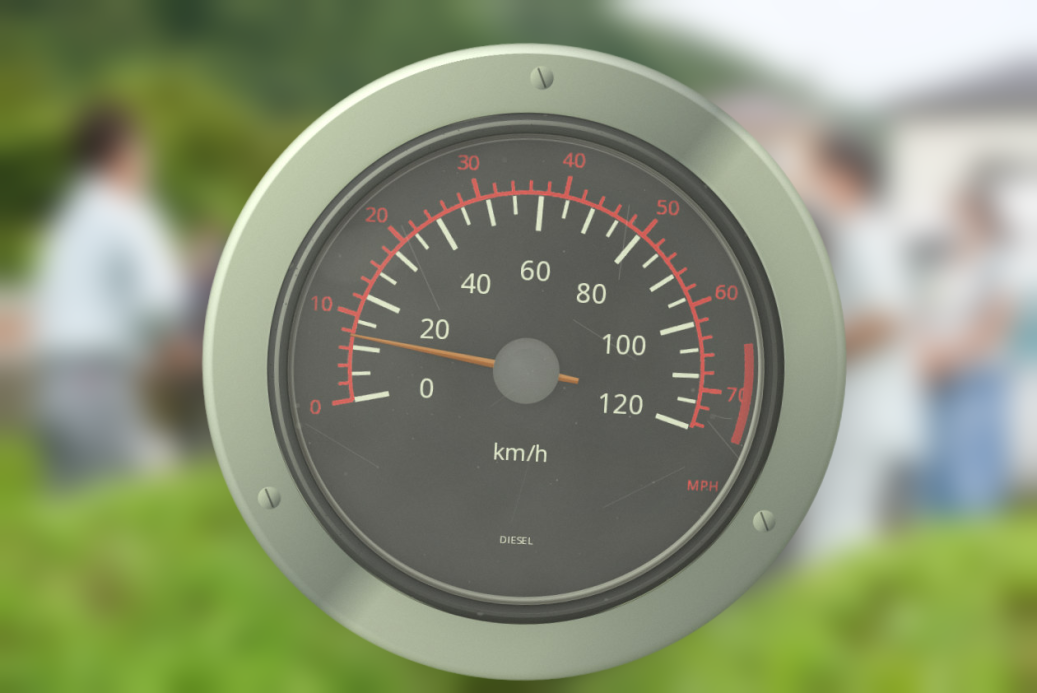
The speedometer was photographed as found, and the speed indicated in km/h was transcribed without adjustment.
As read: 12.5 km/h
